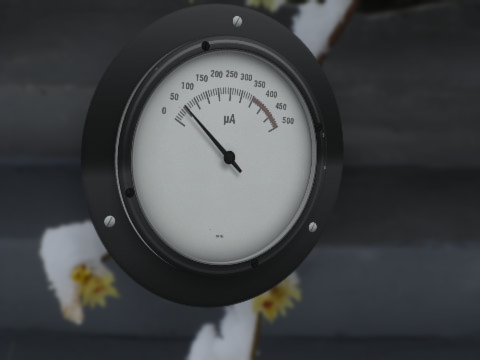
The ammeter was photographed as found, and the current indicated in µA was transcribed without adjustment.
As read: 50 µA
